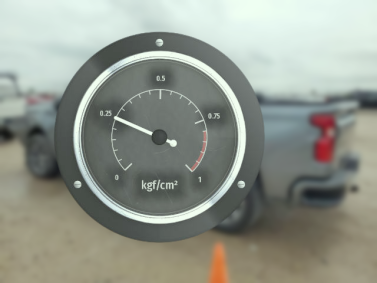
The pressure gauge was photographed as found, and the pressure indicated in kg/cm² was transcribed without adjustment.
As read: 0.25 kg/cm²
